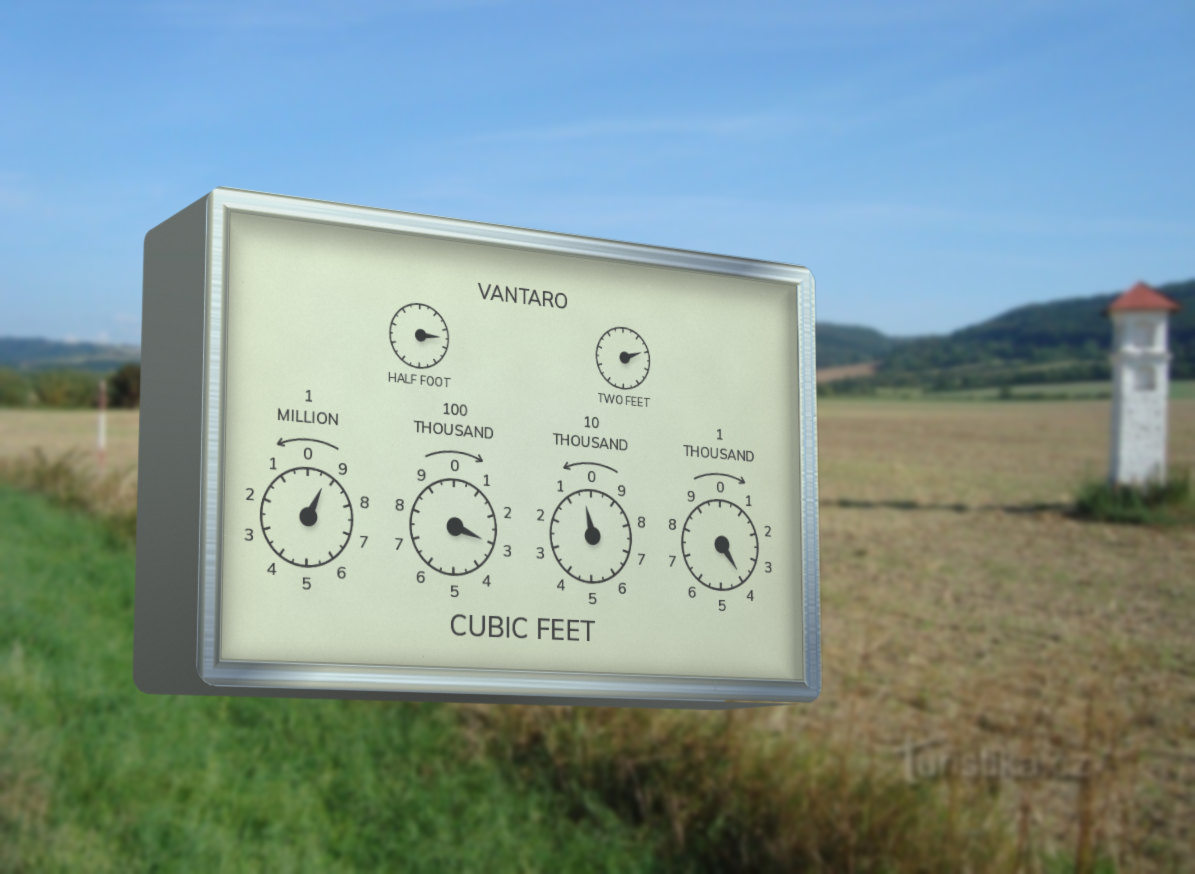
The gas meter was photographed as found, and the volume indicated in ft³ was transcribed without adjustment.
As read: 930400 ft³
